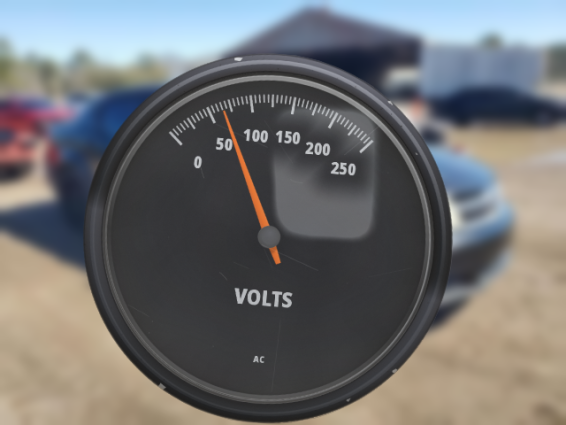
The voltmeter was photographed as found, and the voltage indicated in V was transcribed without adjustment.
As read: 65 V
